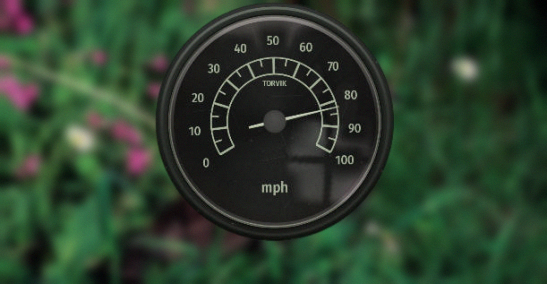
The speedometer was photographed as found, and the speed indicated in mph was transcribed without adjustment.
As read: 82.5 mph
